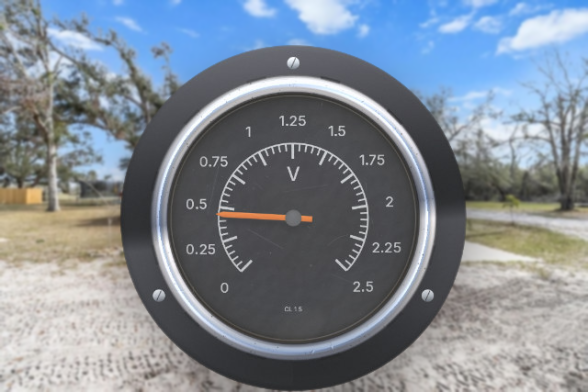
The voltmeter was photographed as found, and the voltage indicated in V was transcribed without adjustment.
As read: 0.45 V
